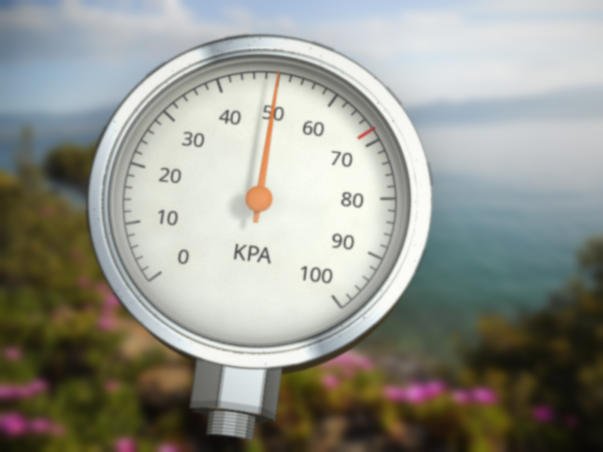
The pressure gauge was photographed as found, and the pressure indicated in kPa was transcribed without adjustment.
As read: 50 kPa
